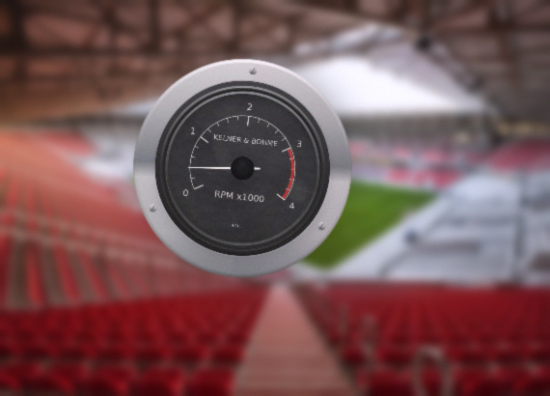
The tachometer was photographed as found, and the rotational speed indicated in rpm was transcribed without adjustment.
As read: 400 rpm
